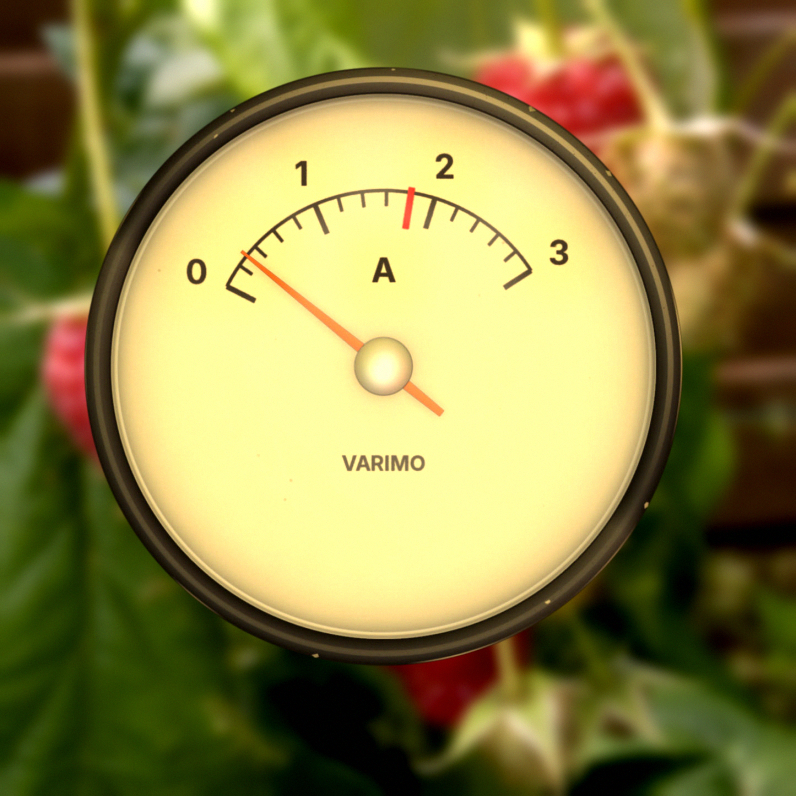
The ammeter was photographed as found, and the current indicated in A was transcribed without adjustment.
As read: 0.3 A
